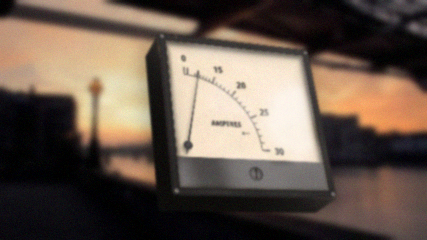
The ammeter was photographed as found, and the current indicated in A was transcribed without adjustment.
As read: 10 A
